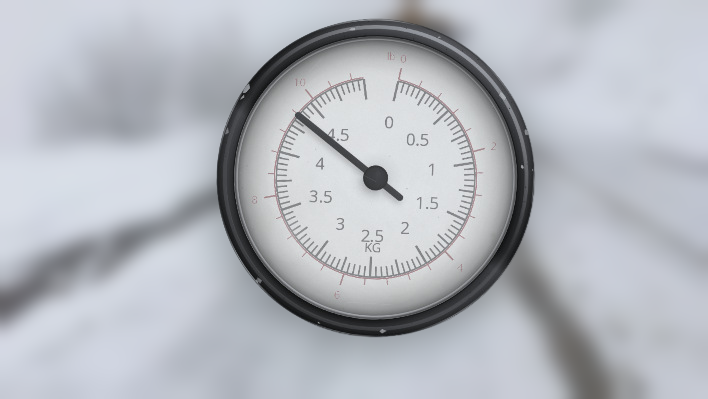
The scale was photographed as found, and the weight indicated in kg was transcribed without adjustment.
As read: 4.35 kg
